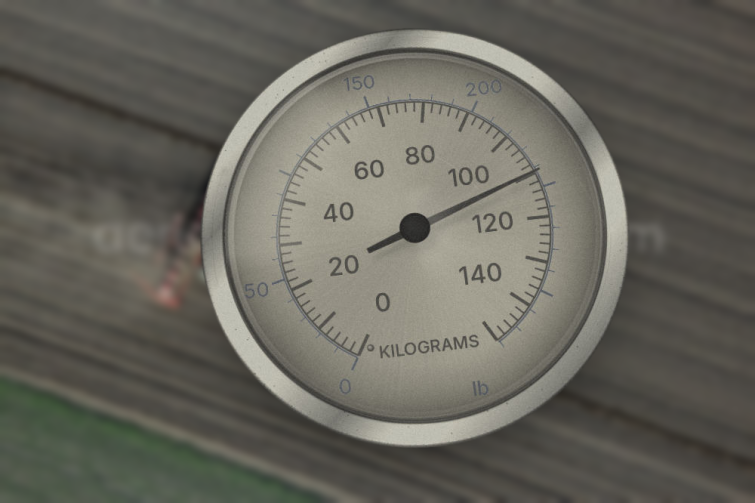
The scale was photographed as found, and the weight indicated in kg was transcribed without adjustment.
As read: 110 kg
